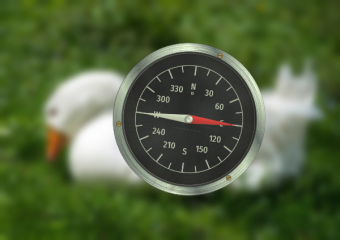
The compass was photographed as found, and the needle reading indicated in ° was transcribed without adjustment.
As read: 90 °
